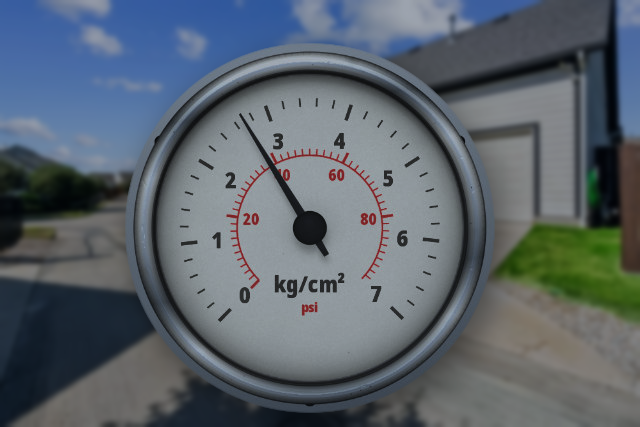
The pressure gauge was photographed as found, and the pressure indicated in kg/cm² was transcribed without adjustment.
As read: 2.7 kg/cm²
